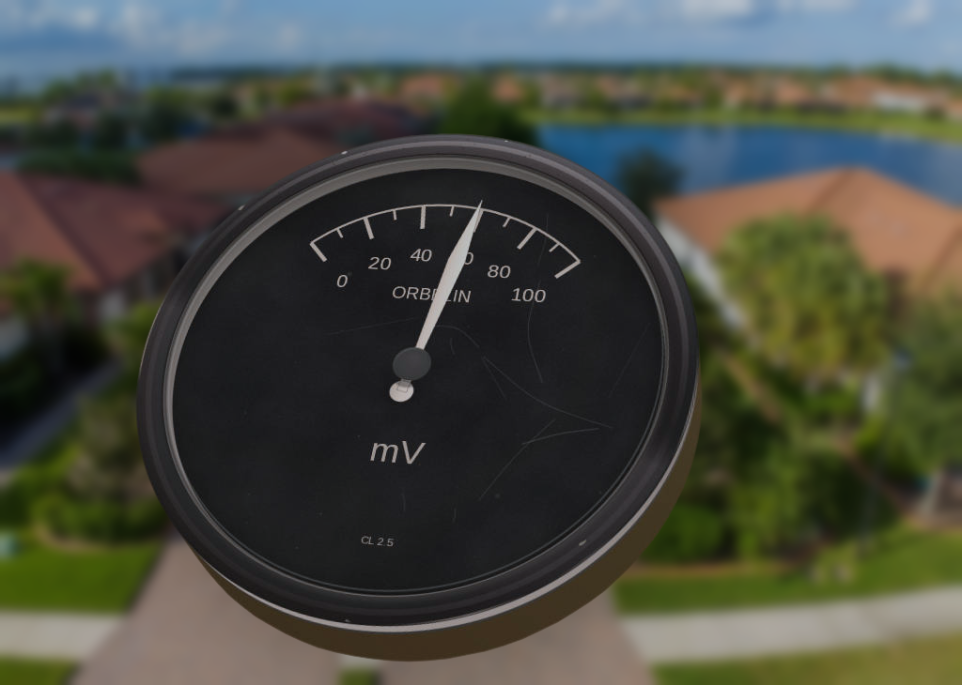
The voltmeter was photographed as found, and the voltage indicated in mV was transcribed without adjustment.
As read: 60 mV
